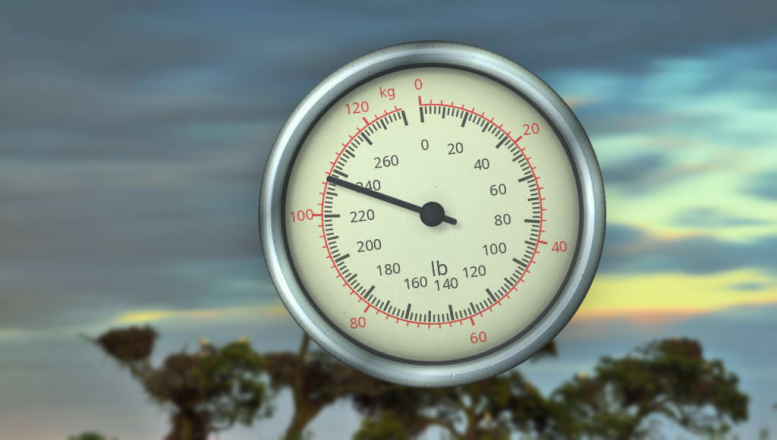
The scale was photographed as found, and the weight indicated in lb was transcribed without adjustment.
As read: 236 lb
